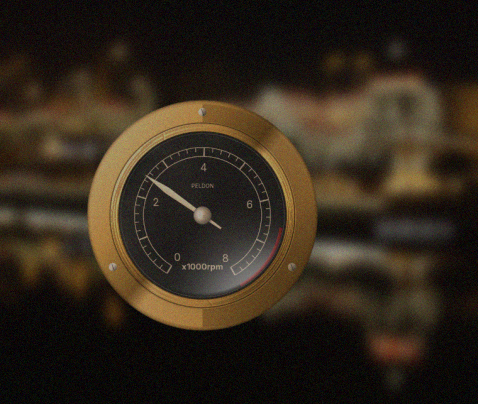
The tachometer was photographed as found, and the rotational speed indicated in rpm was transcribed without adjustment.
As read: 2500 rpm
